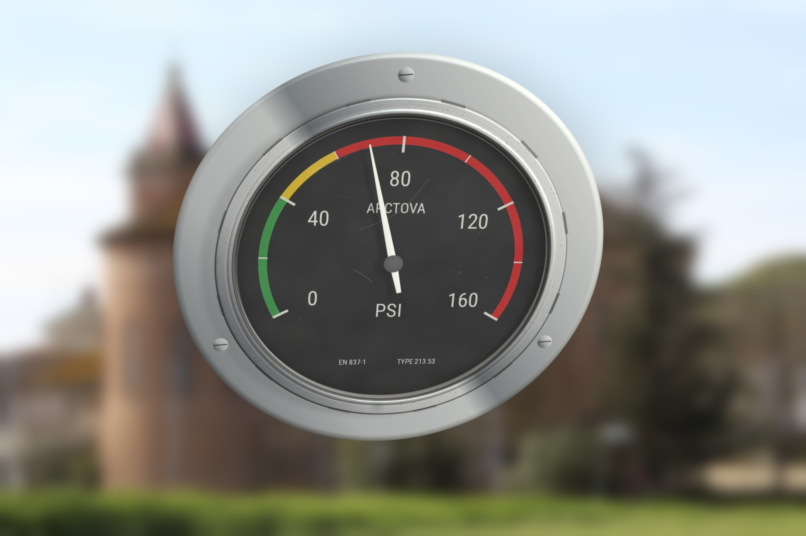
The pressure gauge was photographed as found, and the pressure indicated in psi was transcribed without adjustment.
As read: 70 psi
